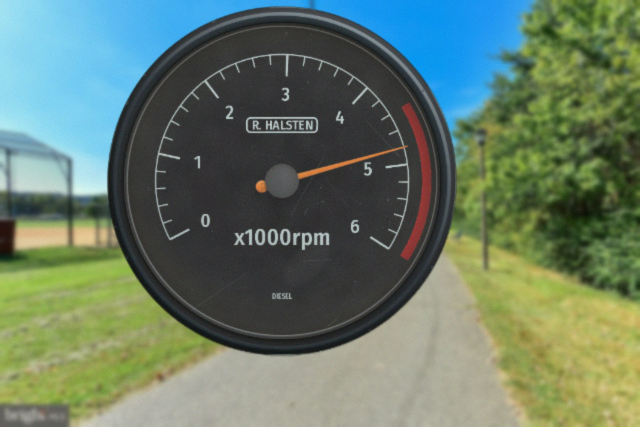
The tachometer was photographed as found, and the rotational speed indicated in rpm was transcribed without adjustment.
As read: 4800 rpm
